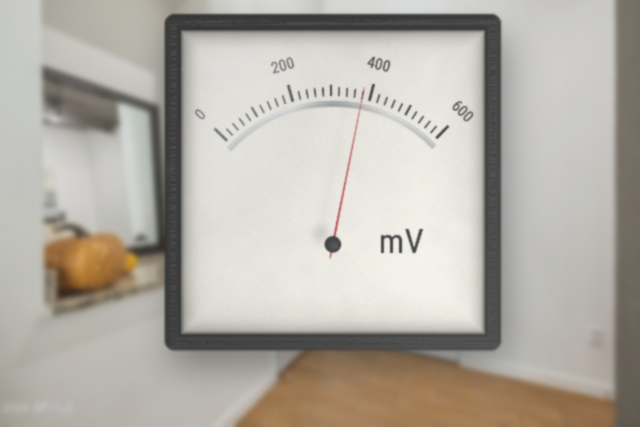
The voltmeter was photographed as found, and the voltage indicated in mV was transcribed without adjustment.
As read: 380 mV
